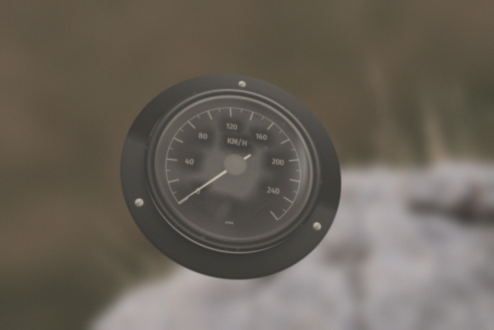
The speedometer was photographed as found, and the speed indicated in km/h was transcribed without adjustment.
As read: 0 km/h
